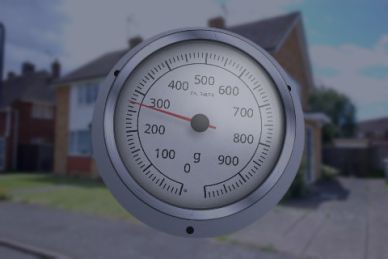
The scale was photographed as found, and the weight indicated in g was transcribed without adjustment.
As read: 270 g
